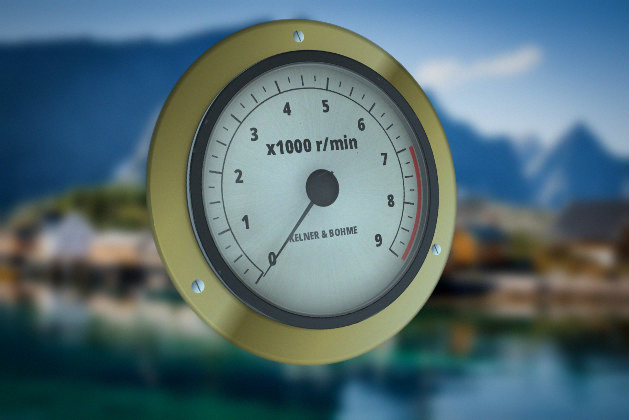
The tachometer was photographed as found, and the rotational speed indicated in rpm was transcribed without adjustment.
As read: 0 rpm
